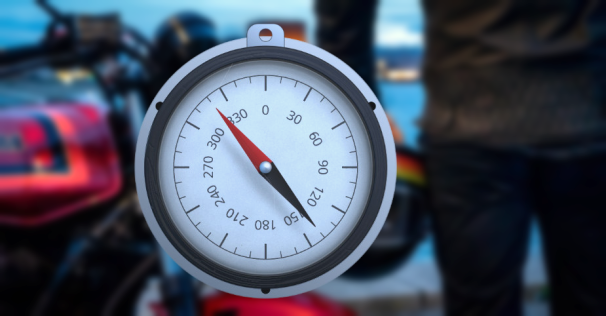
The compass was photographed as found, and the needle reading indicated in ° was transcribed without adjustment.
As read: 320 °
